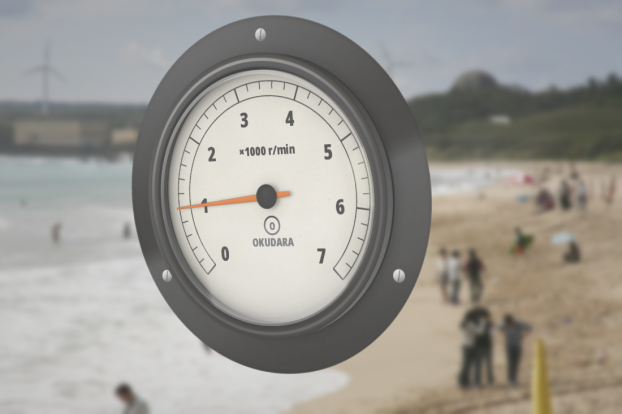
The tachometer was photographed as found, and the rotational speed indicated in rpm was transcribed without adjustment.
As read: 1000 rpm
